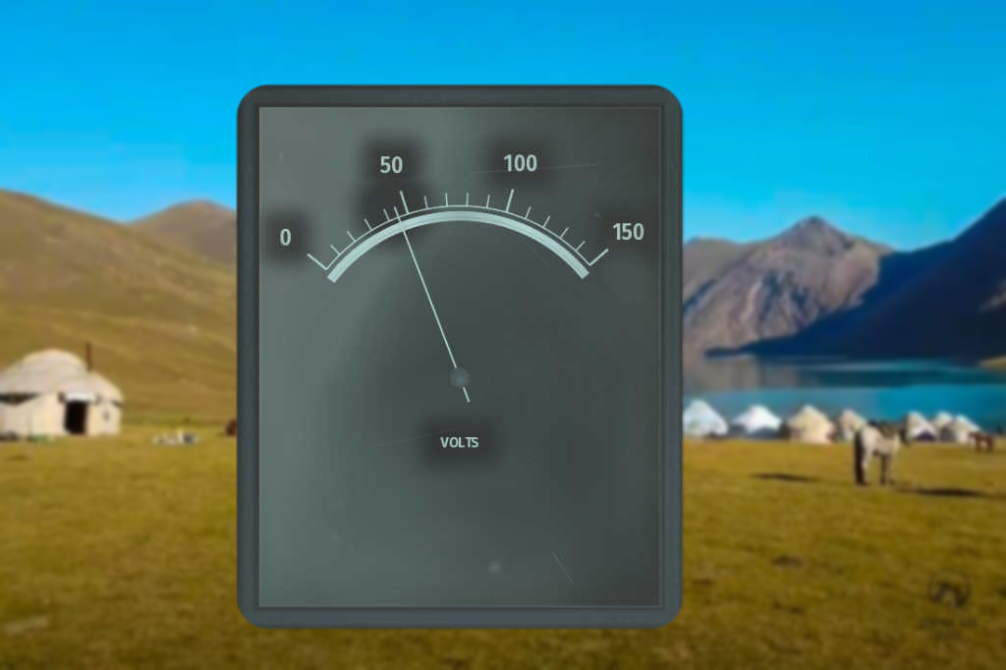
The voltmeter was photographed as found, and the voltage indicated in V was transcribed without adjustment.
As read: 45 V
